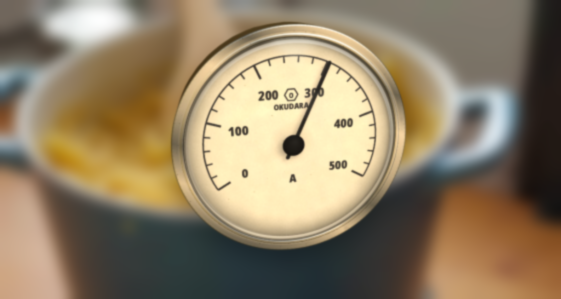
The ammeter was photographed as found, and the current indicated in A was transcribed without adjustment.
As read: 300 A
